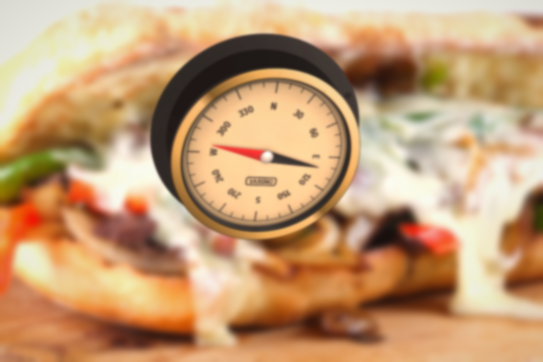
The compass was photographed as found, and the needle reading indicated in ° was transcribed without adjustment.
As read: 280 °
